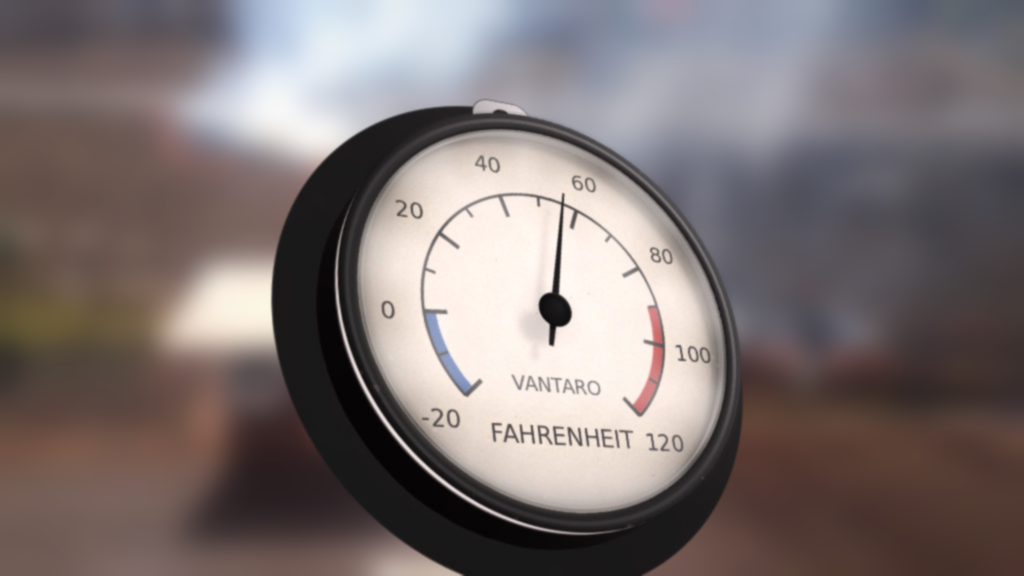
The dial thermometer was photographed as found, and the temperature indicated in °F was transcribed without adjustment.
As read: 55 °F
